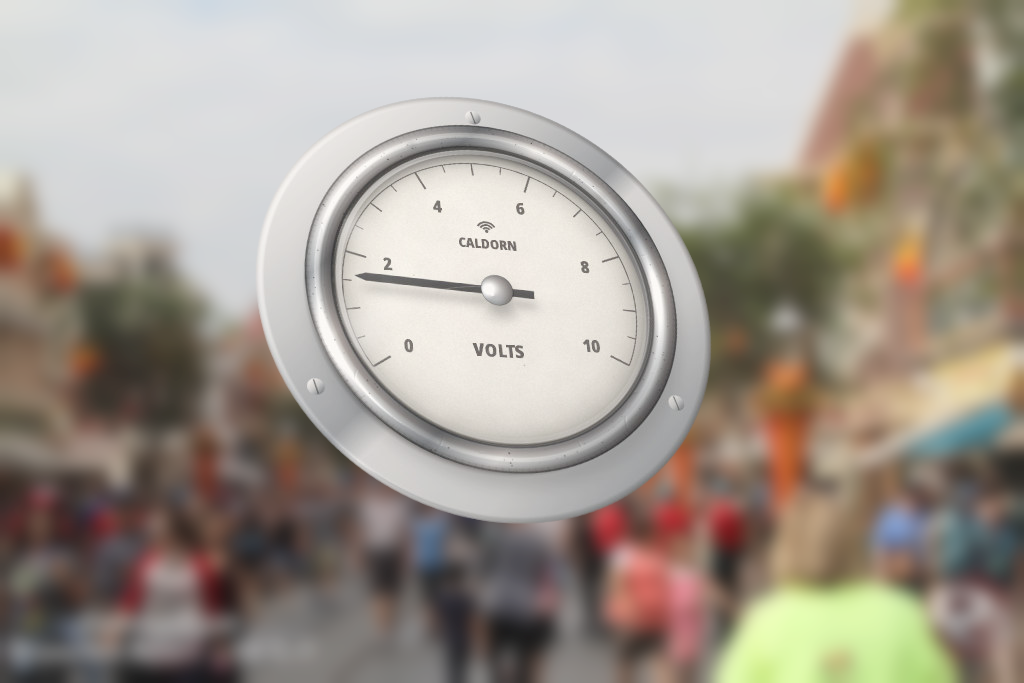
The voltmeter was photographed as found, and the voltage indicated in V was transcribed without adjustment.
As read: 1.5 V
